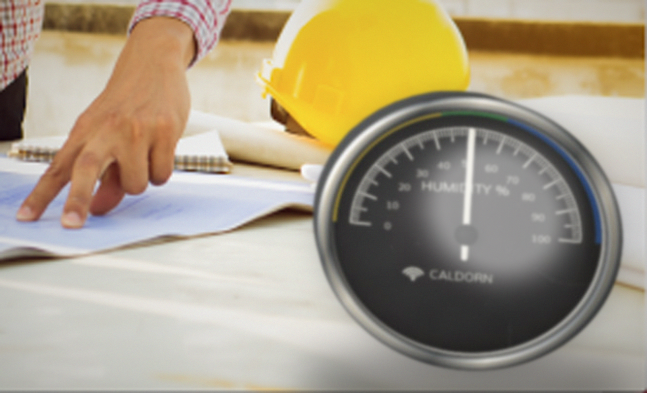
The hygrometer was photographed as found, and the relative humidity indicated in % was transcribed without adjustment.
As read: 50 %
